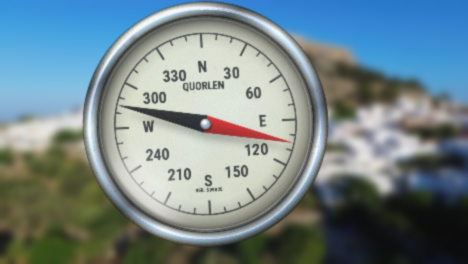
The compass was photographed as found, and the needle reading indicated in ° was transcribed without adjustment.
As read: 105 °
